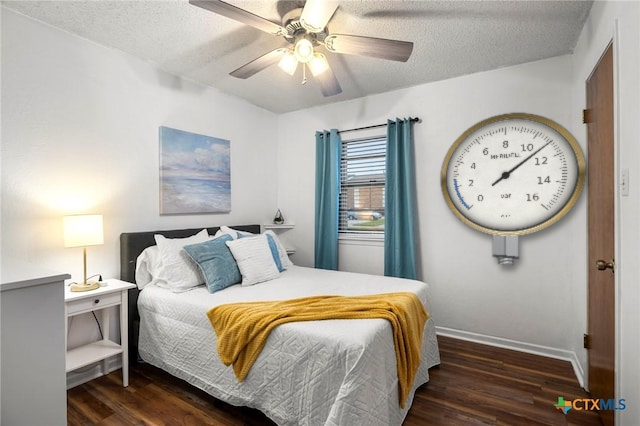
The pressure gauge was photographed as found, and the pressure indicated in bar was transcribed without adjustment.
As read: 11 bar
